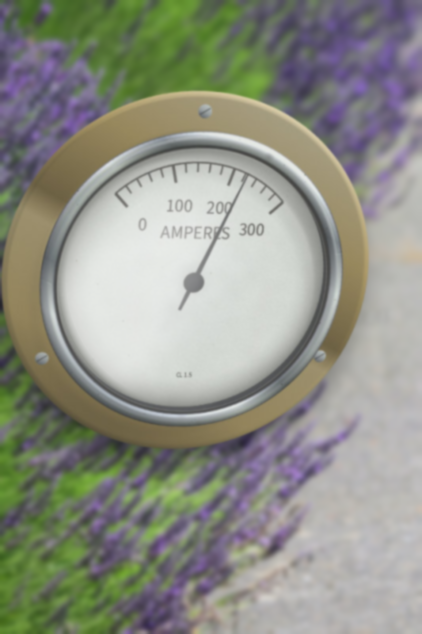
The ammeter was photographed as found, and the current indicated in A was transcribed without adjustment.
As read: 220 A
